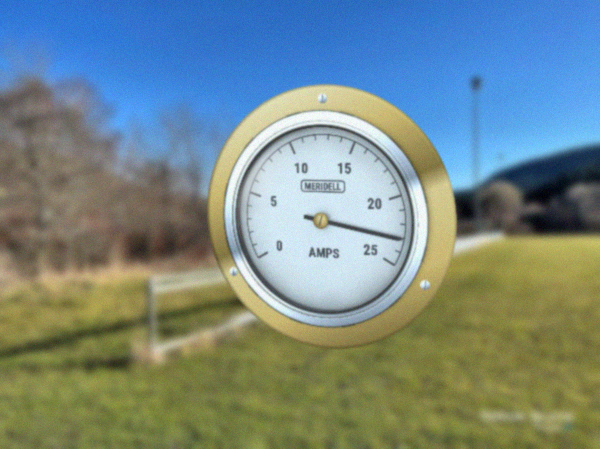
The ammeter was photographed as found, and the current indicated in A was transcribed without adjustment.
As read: 23 A
